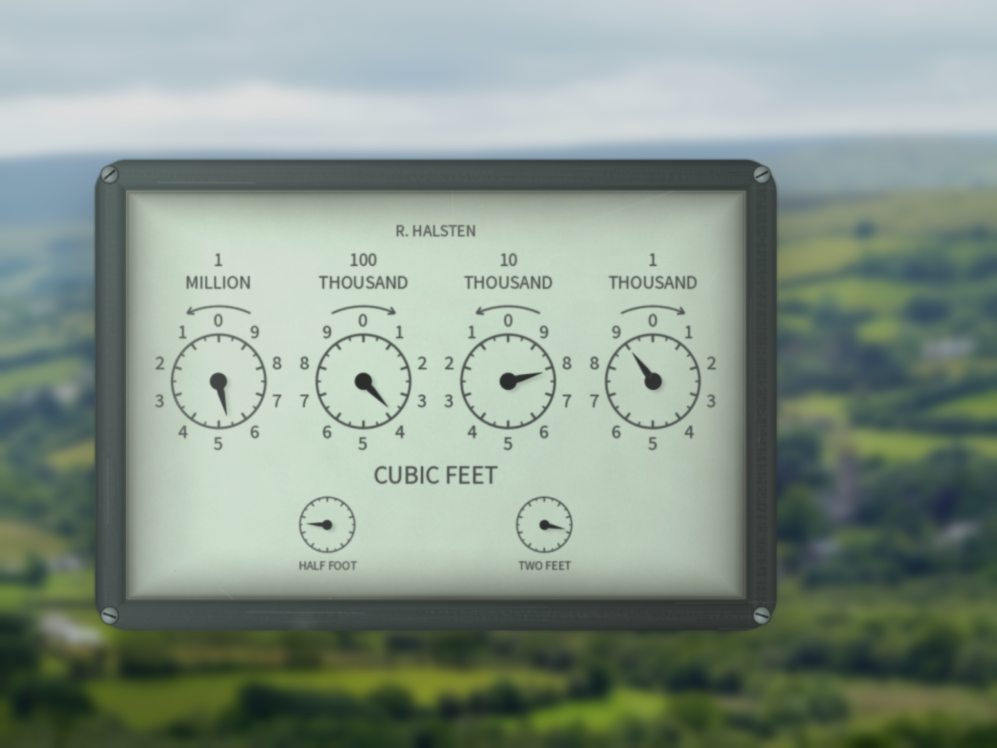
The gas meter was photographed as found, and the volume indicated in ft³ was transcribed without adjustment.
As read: 537900 ft³
